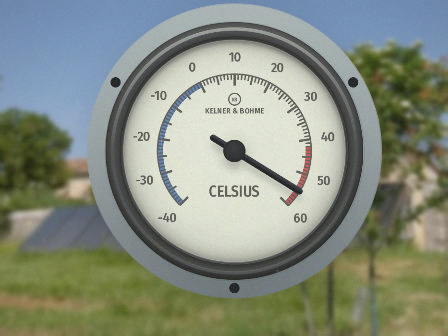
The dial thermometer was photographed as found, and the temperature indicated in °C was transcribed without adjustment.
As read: 55 °C
